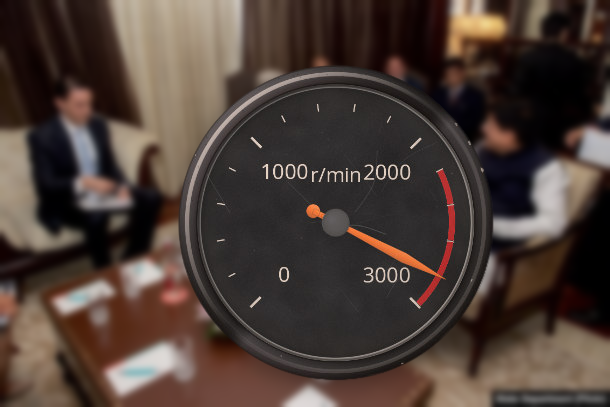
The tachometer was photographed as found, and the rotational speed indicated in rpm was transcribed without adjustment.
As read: 2800 rpm
